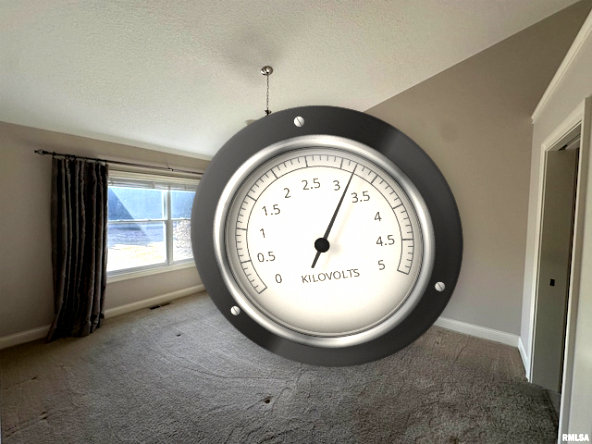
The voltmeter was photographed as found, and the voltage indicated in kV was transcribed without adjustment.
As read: 3.2 kV
